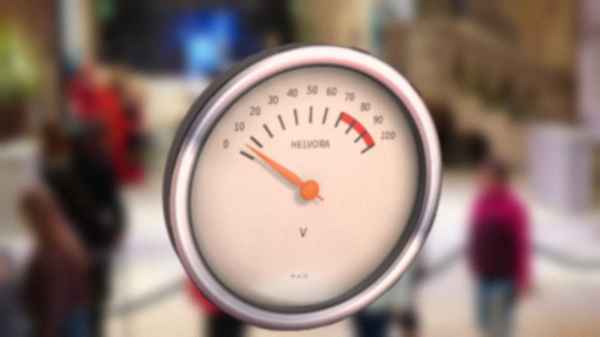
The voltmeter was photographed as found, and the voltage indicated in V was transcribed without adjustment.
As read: 5 V
